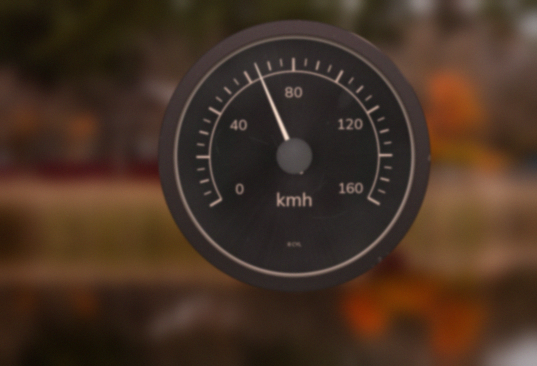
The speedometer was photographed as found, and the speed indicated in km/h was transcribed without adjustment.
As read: 65 km/h
